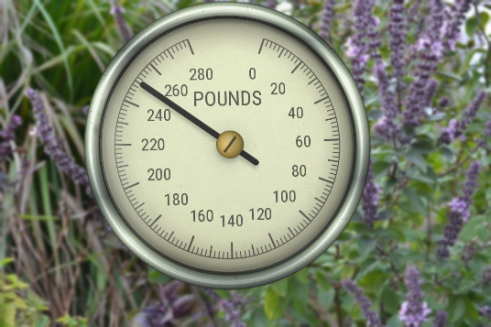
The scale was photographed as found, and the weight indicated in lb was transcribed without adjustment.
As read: 250 lb
